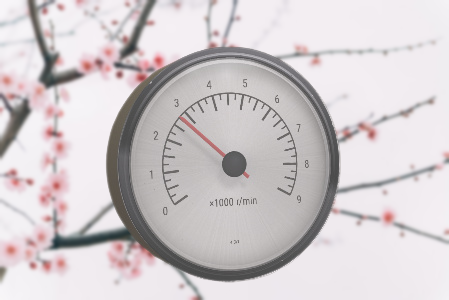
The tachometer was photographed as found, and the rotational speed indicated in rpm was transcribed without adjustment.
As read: 2750 rpm
